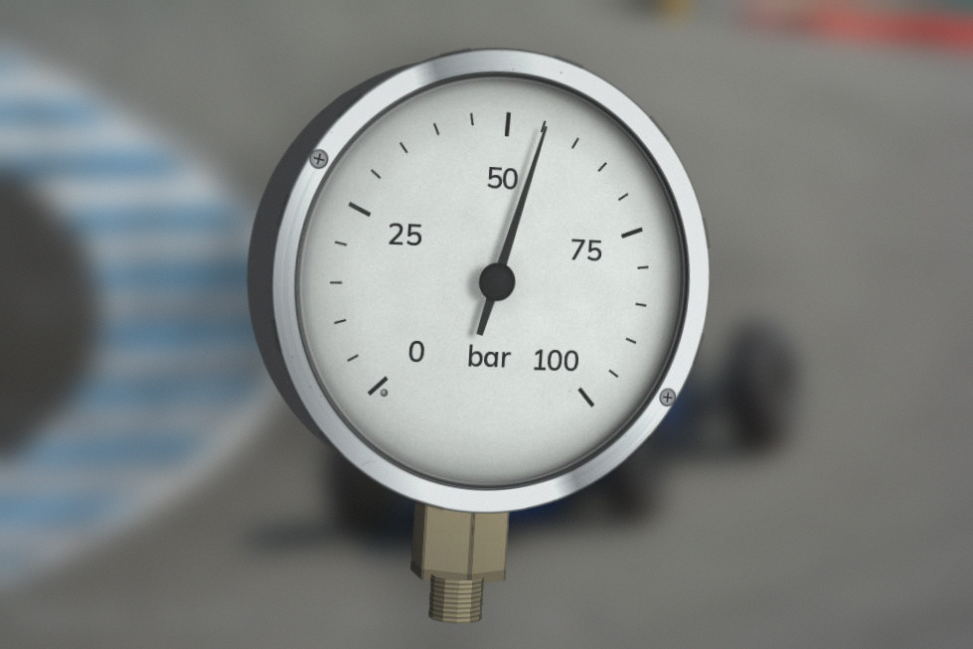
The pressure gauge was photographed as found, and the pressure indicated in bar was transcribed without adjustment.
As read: 55 bar
